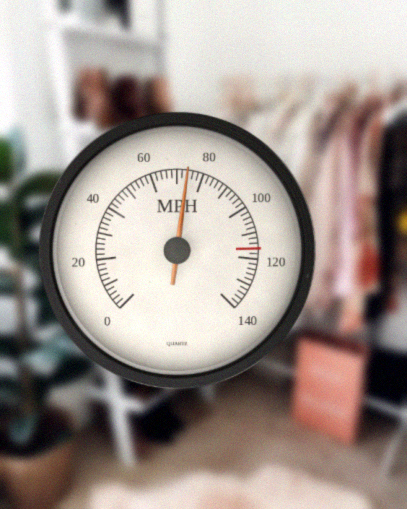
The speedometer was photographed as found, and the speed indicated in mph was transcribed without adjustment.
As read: 74 mph
